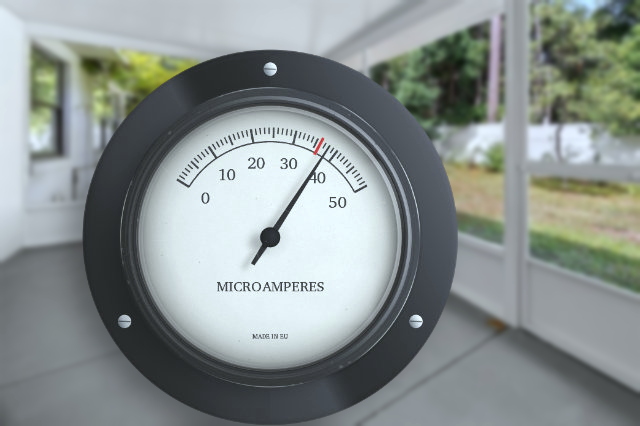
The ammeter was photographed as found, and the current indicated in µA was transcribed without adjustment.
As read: 38 µA
